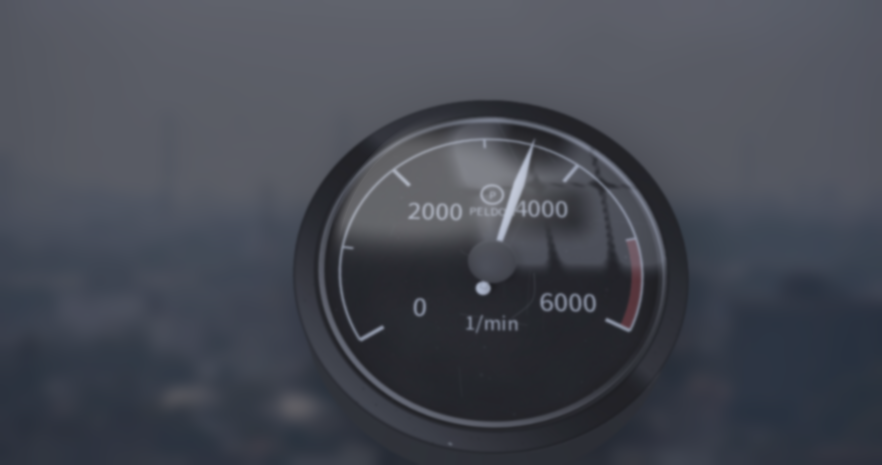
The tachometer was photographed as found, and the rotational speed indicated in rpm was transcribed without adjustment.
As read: 3500 rpm
